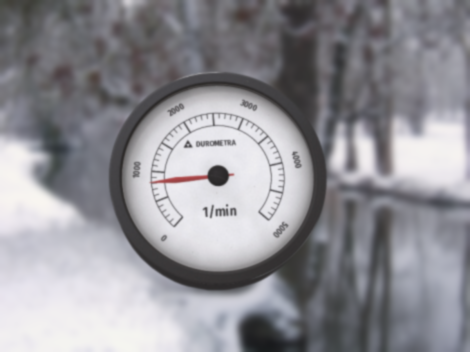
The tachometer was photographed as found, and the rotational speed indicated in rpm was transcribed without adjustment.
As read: 800 rpm
